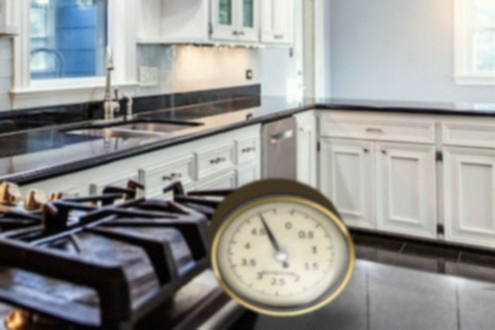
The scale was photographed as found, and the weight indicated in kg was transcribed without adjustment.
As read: 4.75 kg
